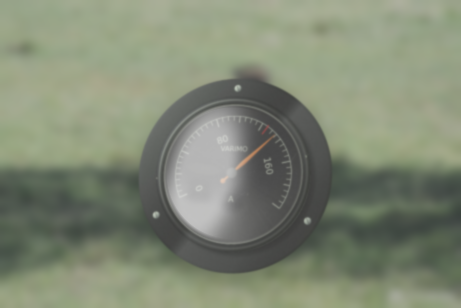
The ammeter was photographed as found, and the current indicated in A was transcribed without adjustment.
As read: 135 A
